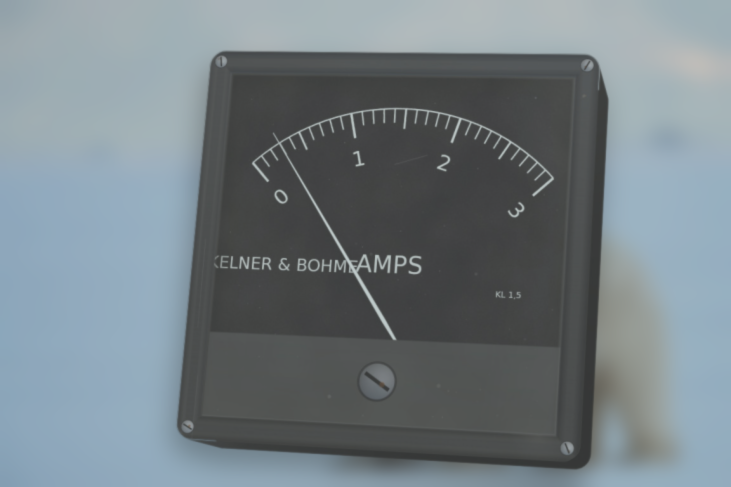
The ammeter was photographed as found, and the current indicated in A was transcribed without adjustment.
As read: 0.3 A
